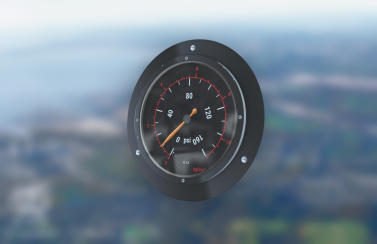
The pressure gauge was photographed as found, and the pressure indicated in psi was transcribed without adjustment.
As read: 10 psi
